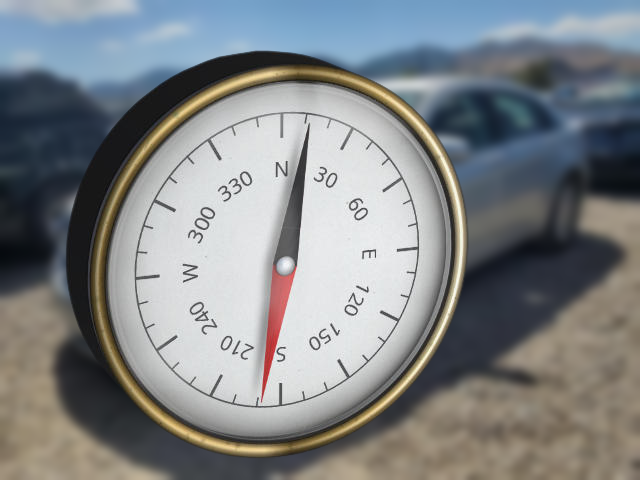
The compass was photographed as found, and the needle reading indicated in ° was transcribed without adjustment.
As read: 190 °
